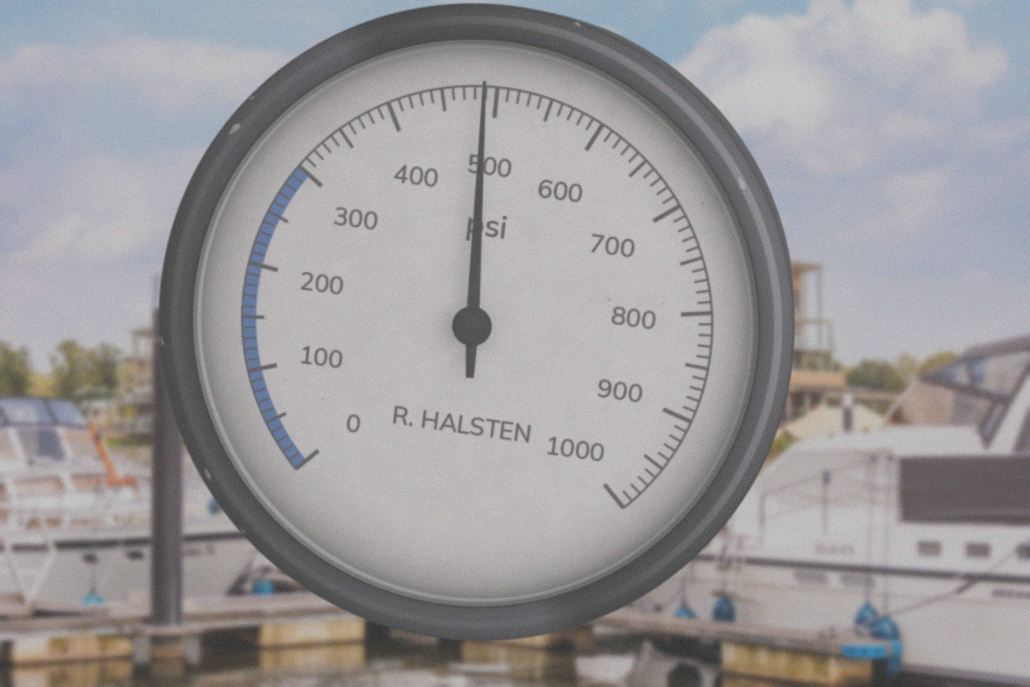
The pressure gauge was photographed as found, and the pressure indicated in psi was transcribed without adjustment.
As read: 490 psi
